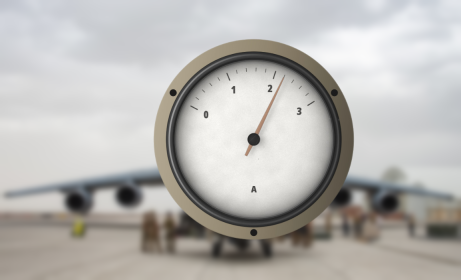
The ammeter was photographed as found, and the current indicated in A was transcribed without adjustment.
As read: 2.2 A
